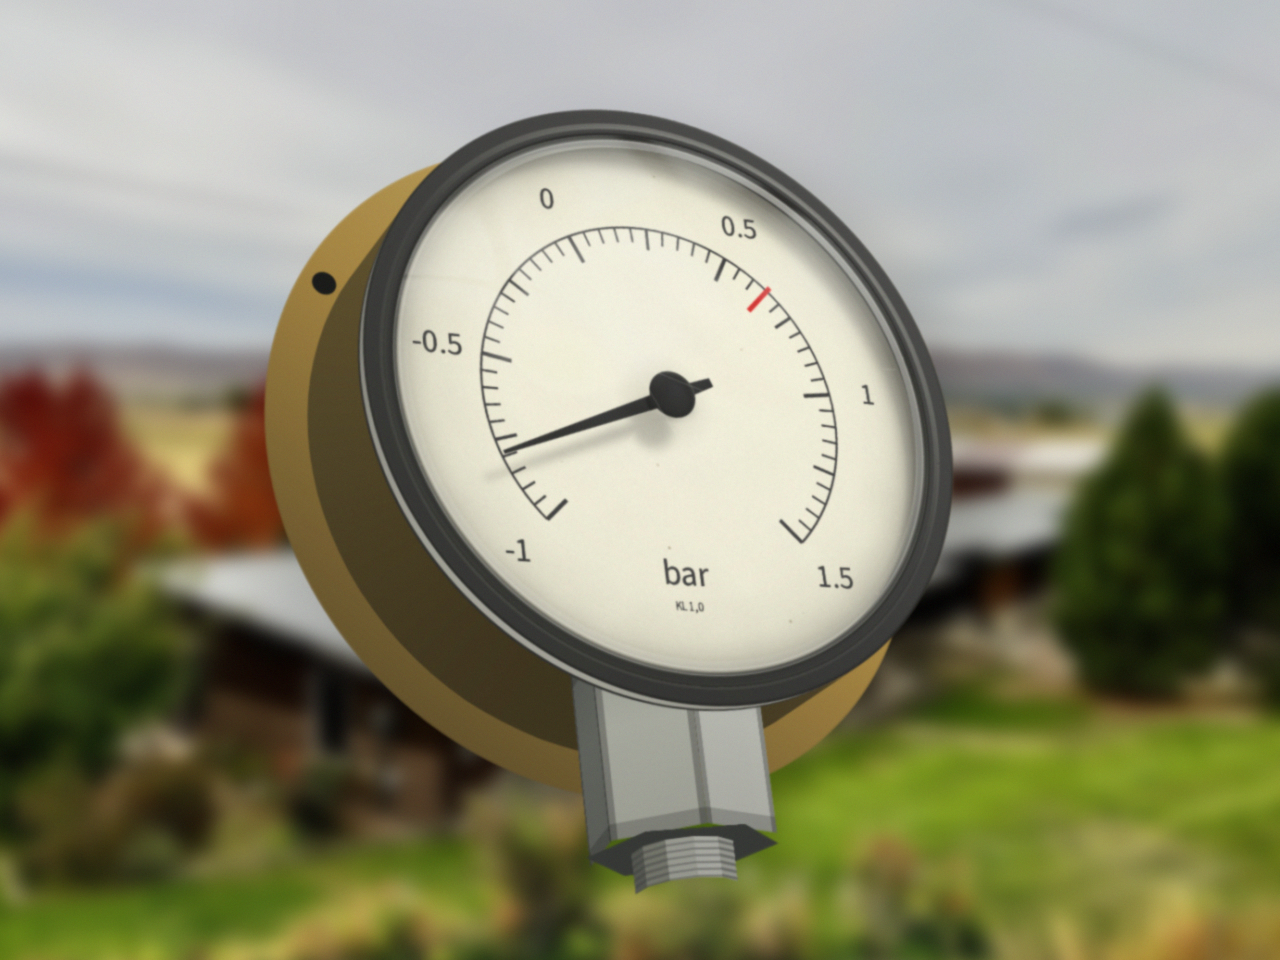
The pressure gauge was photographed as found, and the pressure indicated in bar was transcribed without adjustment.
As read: -0.8 bar
